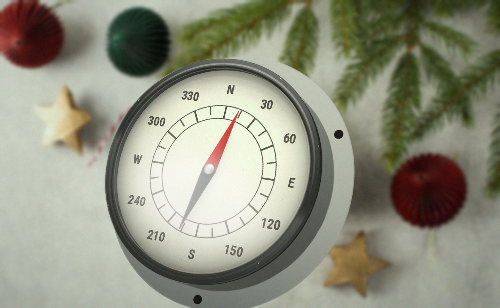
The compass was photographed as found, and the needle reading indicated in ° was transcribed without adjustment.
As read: 15 °
